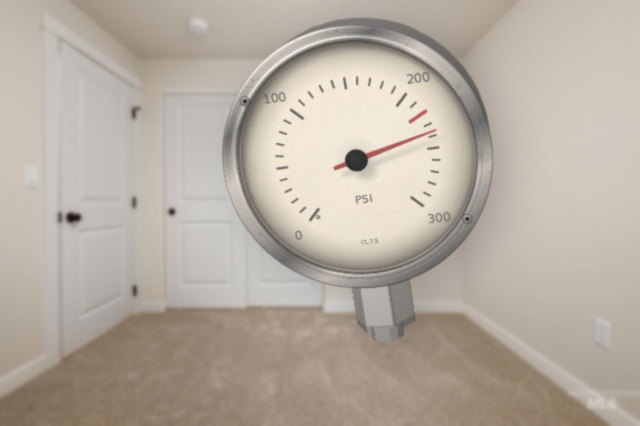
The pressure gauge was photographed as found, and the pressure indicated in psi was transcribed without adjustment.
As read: 235 psi
